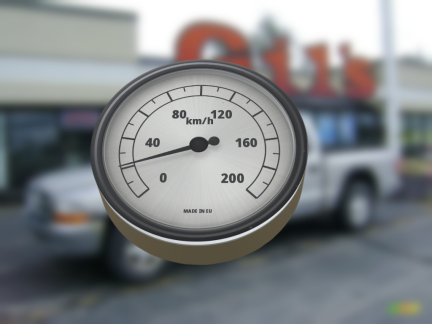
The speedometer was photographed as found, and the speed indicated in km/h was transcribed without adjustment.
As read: 20 km/h
